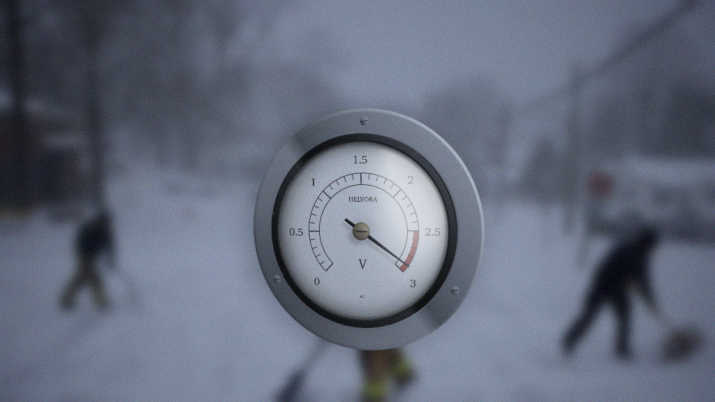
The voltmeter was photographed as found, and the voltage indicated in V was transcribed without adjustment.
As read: 2.9 V
